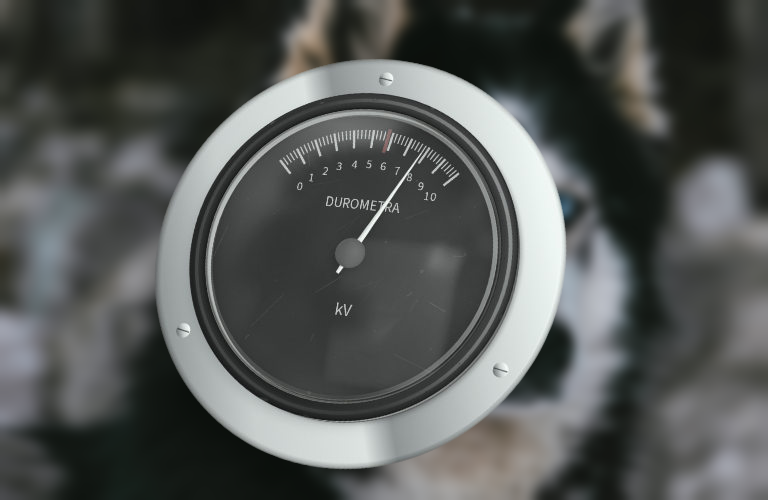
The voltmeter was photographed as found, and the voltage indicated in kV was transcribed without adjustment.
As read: 8 kV
